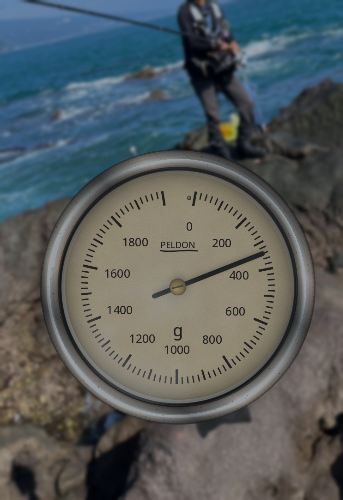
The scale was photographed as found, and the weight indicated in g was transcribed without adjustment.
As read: 340 g
